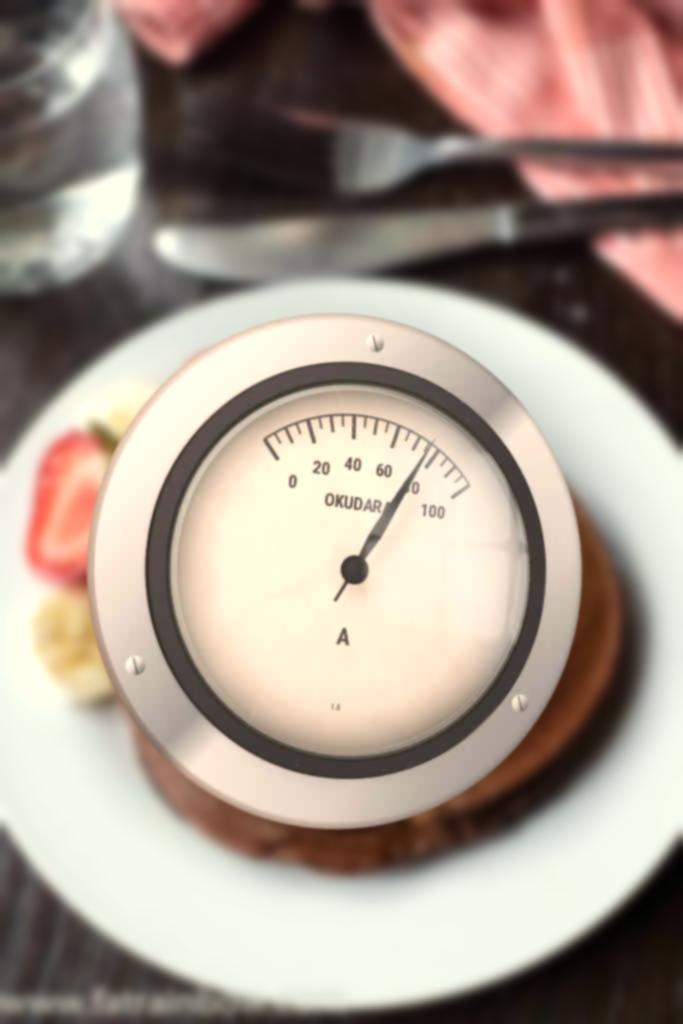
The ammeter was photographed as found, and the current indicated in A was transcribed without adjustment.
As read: 75 A
